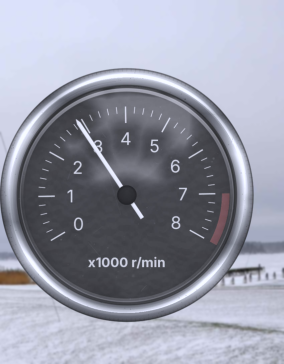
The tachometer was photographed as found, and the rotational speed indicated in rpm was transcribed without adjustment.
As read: 2900 rpm
